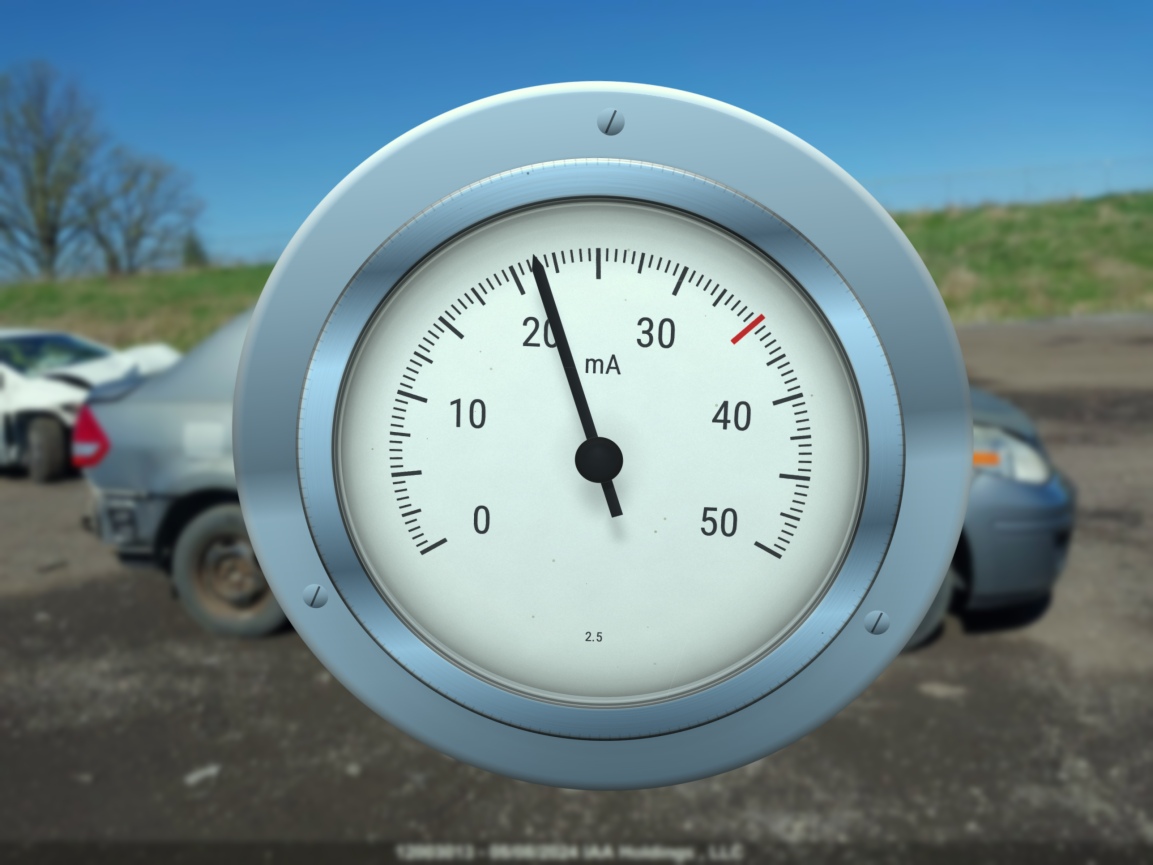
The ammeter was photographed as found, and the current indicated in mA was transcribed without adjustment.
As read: 21.5 mA
